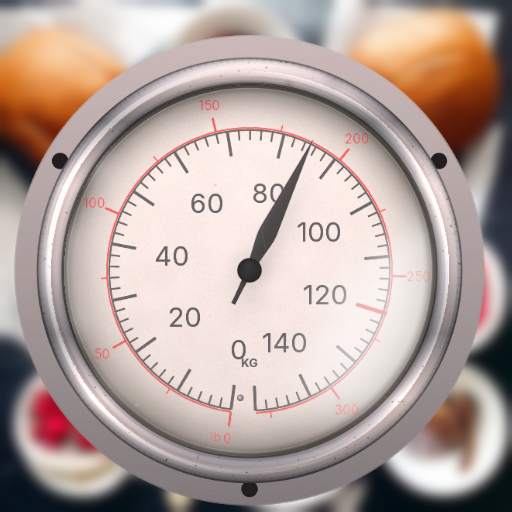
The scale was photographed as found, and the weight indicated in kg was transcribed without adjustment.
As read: 85 kg
